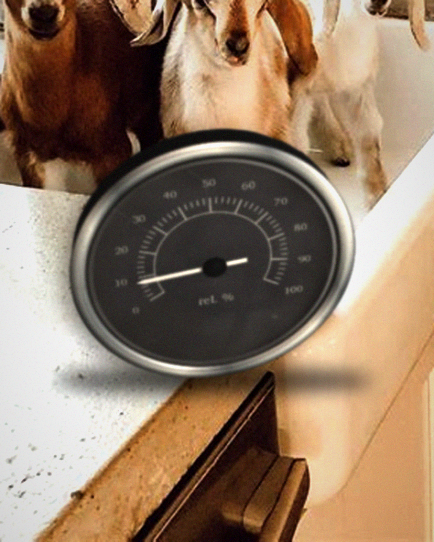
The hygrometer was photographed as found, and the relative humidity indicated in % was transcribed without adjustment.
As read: 10 %
